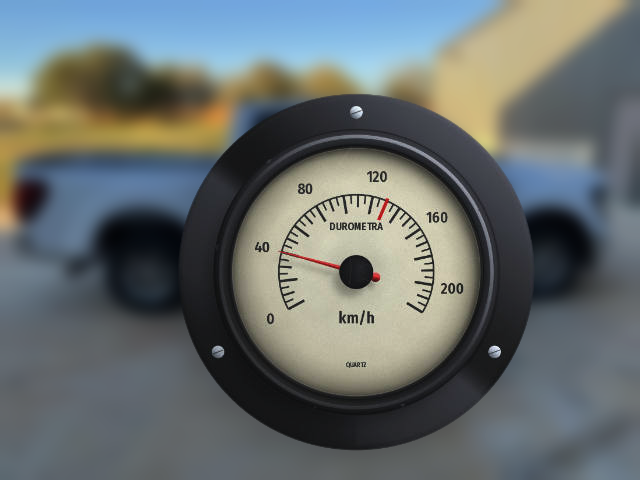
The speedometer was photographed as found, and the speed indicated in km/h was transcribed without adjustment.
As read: 40 km/h
